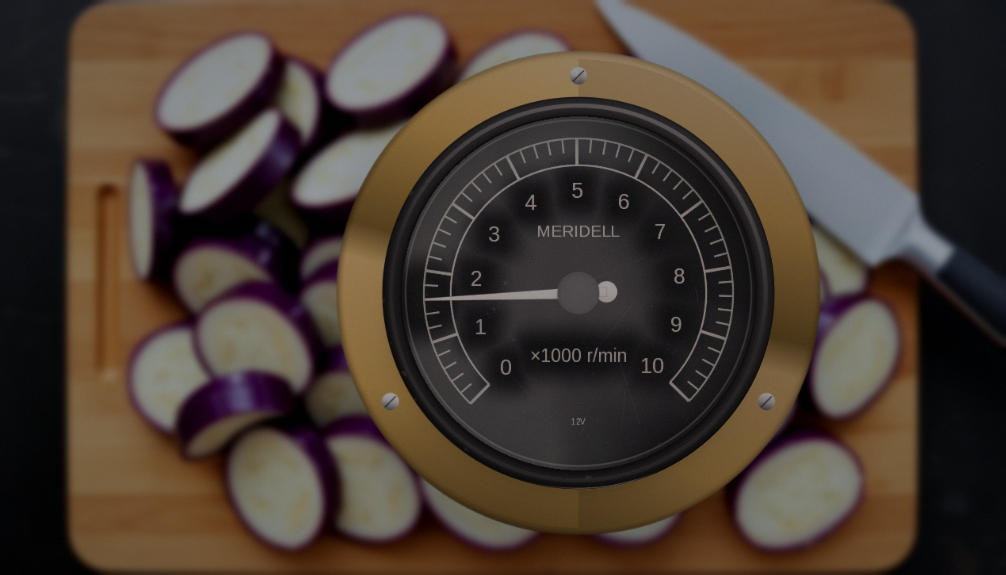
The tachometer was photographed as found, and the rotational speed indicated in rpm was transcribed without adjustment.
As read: 1600 rpm
